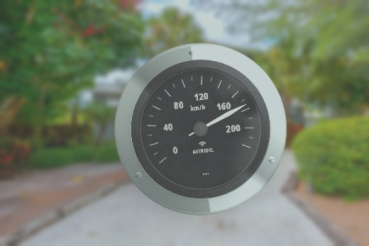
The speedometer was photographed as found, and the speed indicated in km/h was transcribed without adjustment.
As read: 175 km/h
